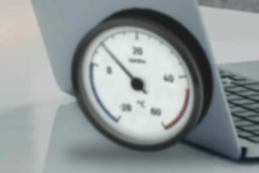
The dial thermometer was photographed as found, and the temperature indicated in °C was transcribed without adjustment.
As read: 8 °C
